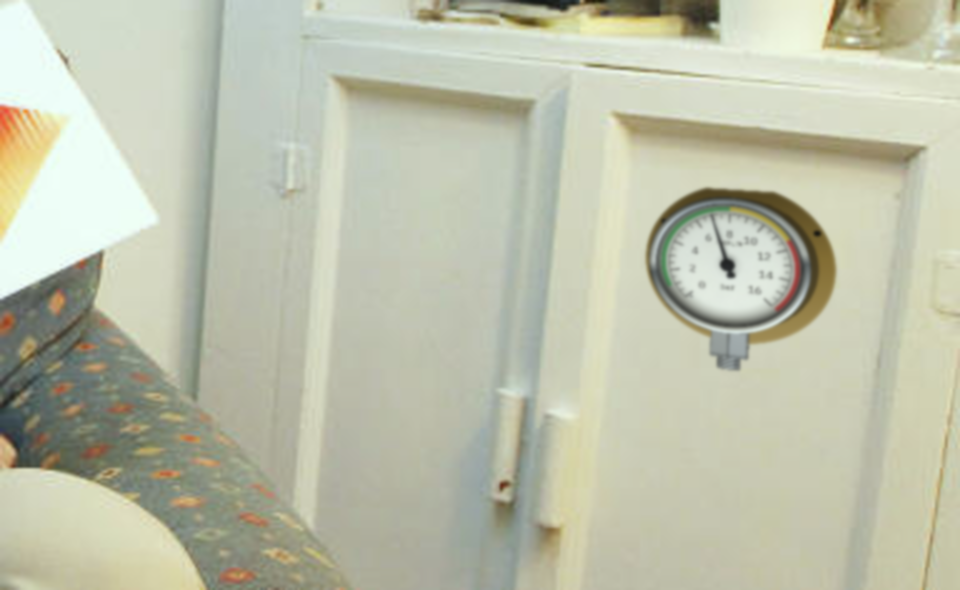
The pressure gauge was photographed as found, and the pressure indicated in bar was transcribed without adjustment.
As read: 7 bar
